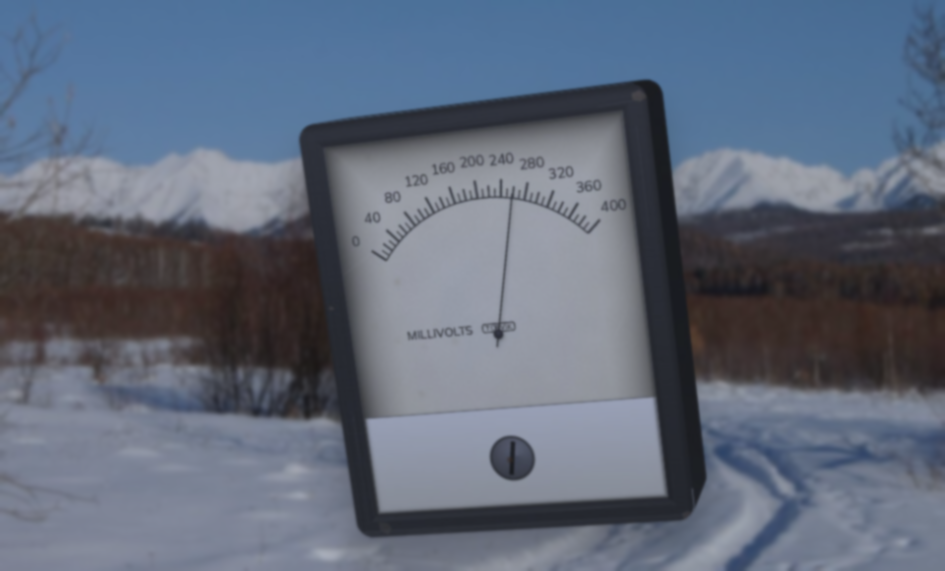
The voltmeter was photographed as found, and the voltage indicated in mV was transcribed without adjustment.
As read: 260 mV
